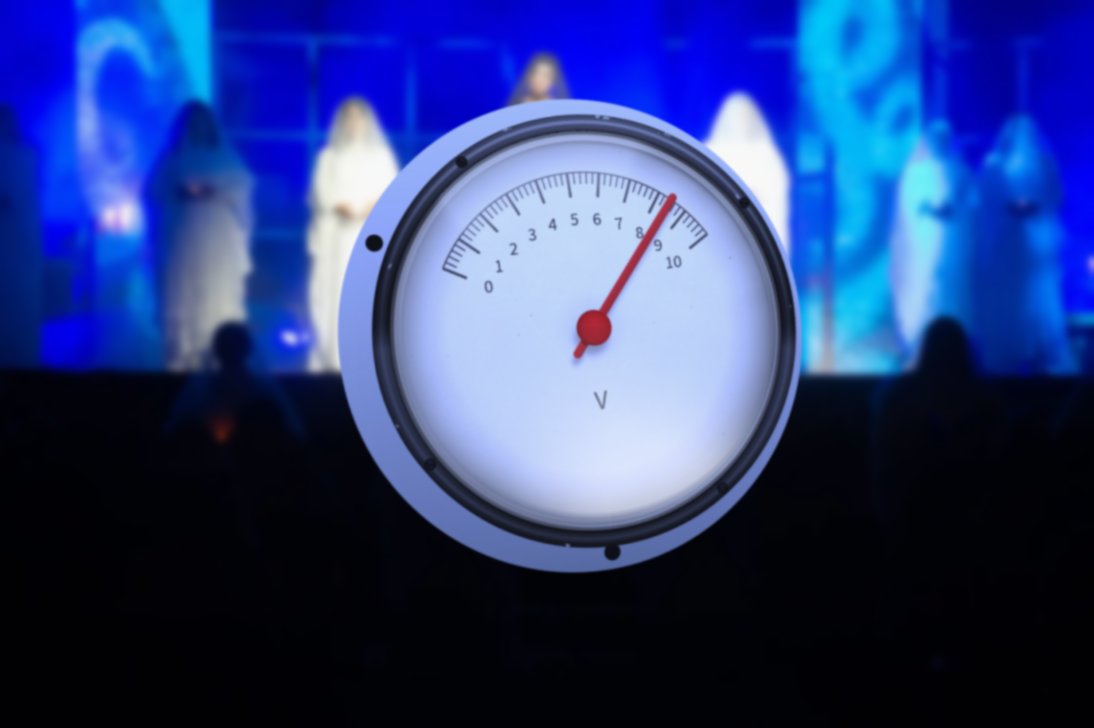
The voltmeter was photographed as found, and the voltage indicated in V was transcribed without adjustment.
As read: 8.4 V
